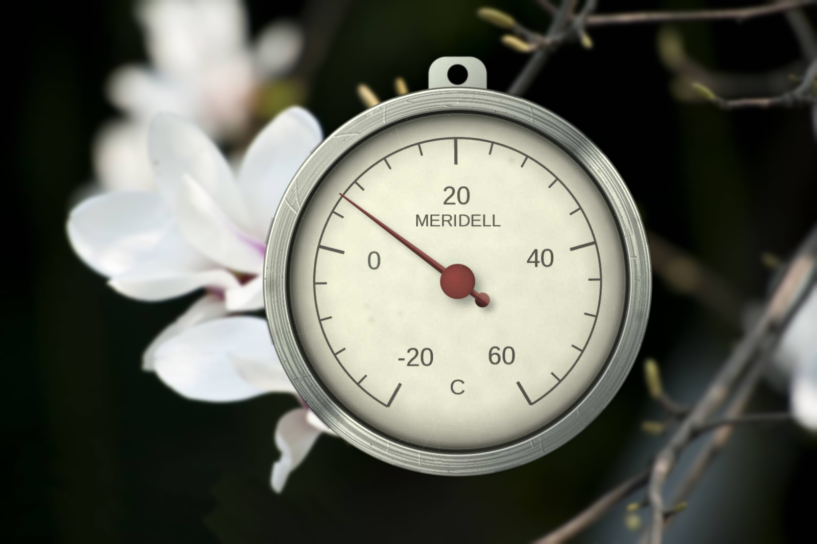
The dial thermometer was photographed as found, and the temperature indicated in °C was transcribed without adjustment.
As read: 6 °C
